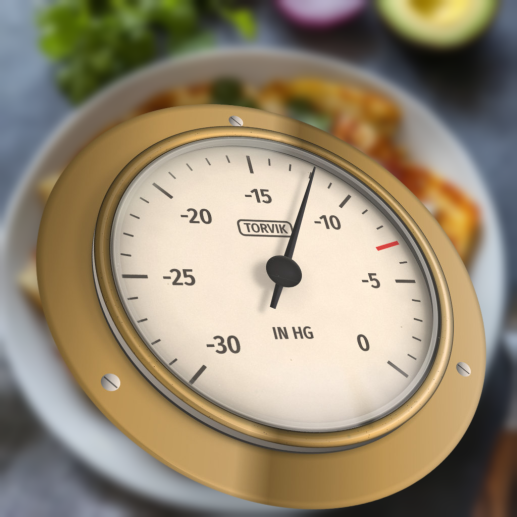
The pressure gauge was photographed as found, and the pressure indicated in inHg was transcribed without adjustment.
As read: -12 inHg
